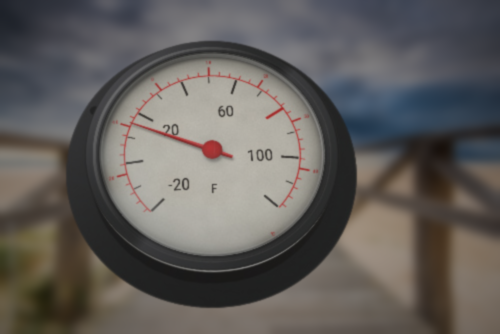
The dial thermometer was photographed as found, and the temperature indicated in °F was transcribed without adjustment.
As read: 15 °F
